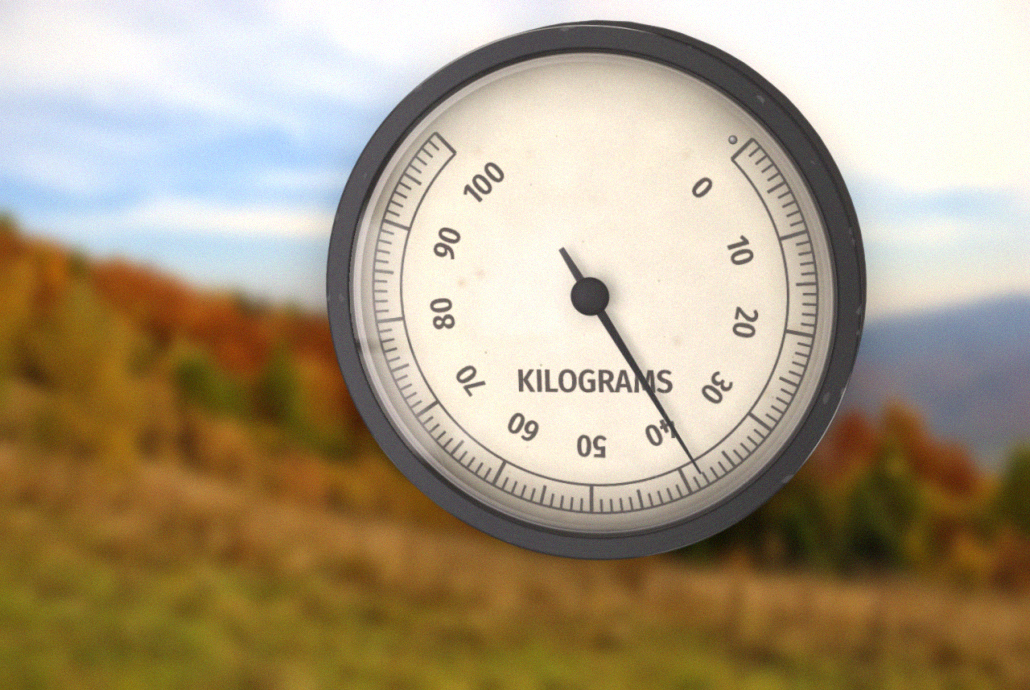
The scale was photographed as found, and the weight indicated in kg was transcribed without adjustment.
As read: 38 kg
